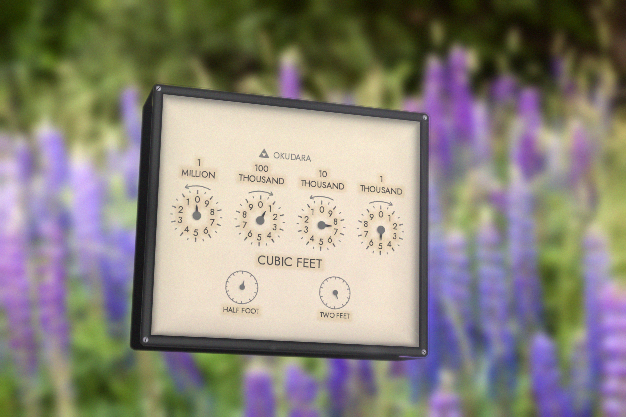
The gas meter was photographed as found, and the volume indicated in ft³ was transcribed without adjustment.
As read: 7500 ft³
